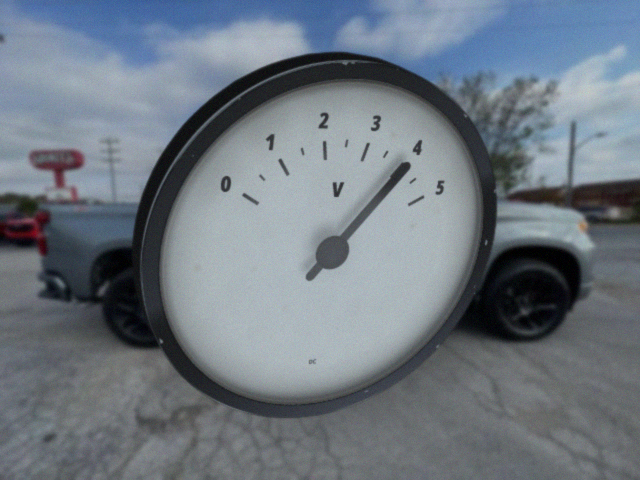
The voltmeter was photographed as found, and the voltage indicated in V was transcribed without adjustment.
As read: 4 V
